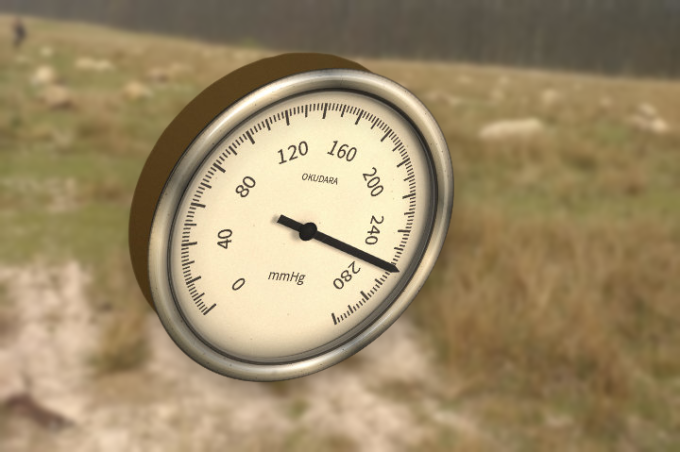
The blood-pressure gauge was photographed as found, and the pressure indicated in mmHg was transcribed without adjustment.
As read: 260 mmHg
